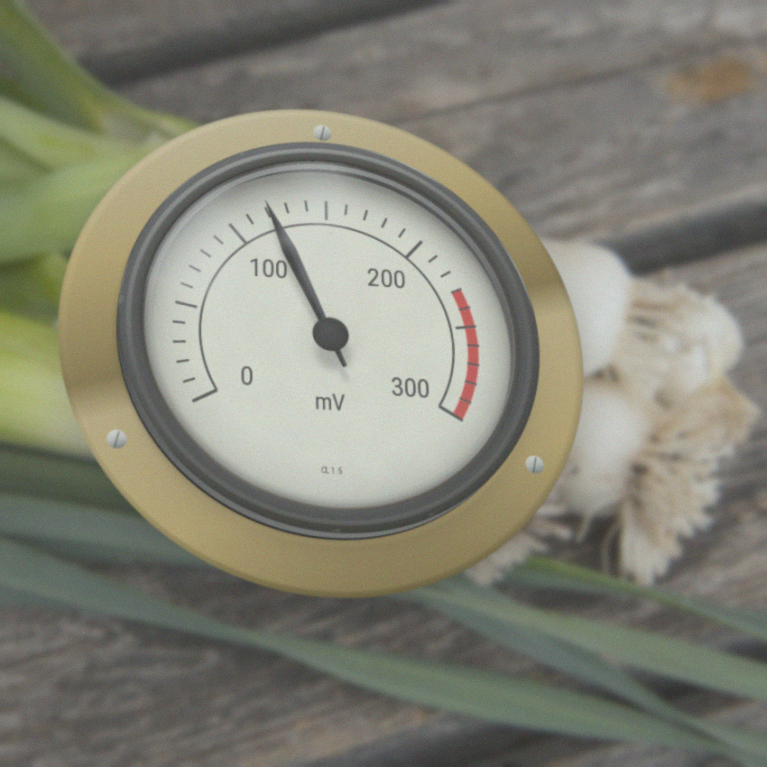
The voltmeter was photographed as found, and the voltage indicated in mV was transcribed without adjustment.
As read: 120 mV
